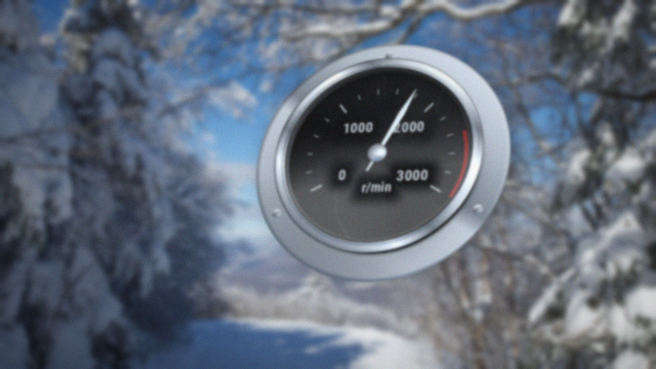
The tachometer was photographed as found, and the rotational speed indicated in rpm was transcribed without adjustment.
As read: 1800 rpm
